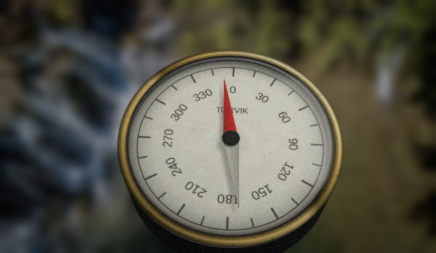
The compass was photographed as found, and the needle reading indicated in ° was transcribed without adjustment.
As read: 352.5 °
